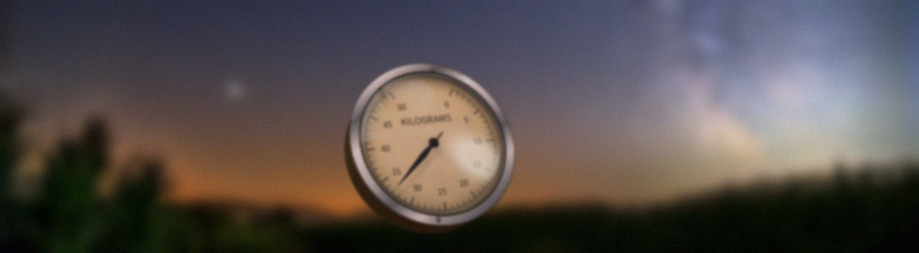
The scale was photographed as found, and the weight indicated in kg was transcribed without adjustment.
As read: 33 kg
